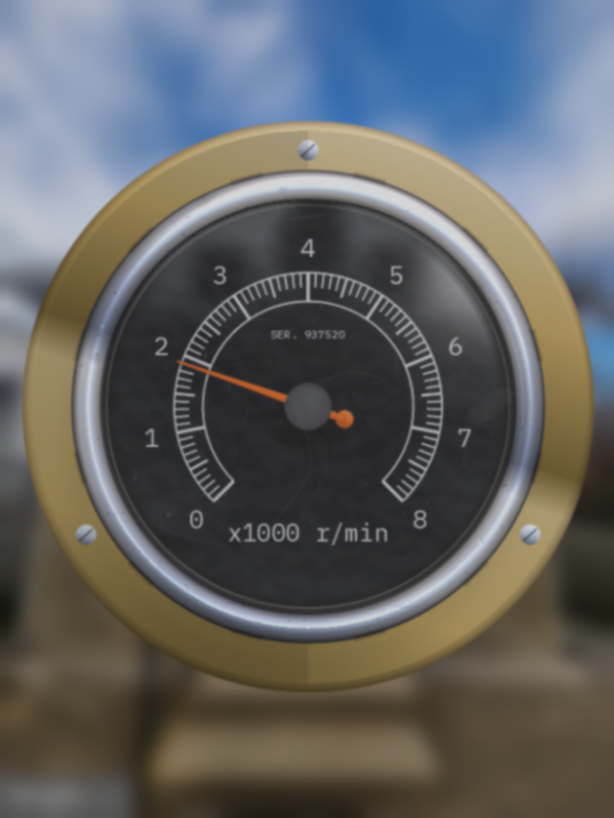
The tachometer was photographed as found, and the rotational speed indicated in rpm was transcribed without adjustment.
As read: 1900 rpm
